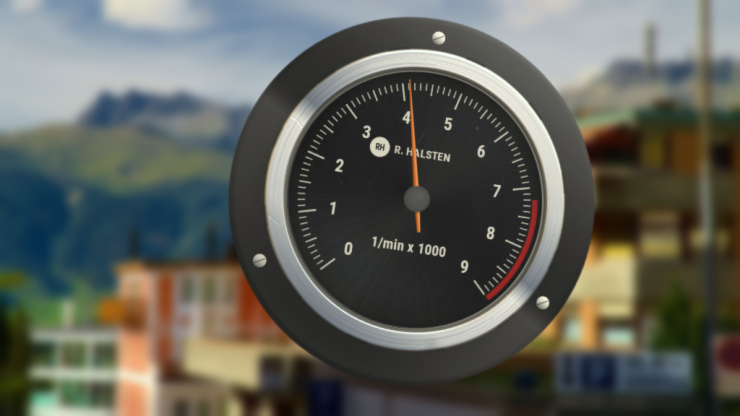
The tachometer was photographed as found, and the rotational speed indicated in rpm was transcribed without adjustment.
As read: 4100 rpm
